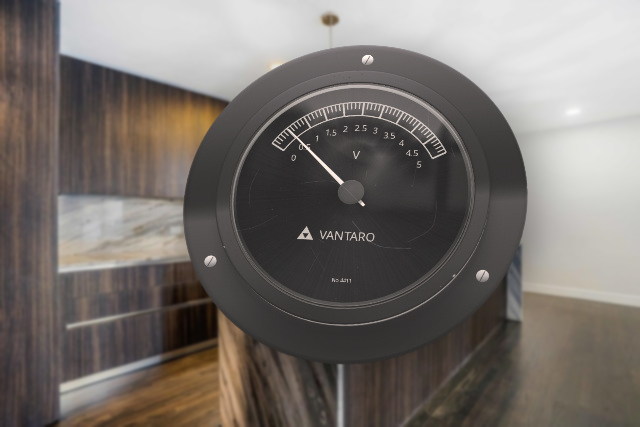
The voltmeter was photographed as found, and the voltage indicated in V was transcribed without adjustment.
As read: 0.5 V
